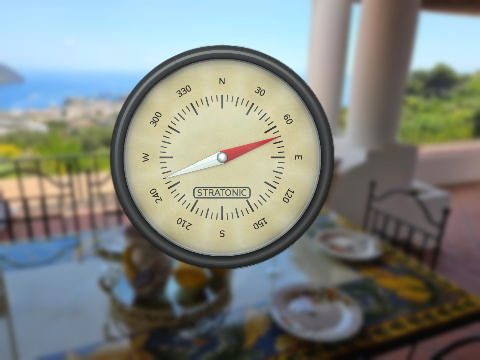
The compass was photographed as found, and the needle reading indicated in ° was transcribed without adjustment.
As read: 70 °
